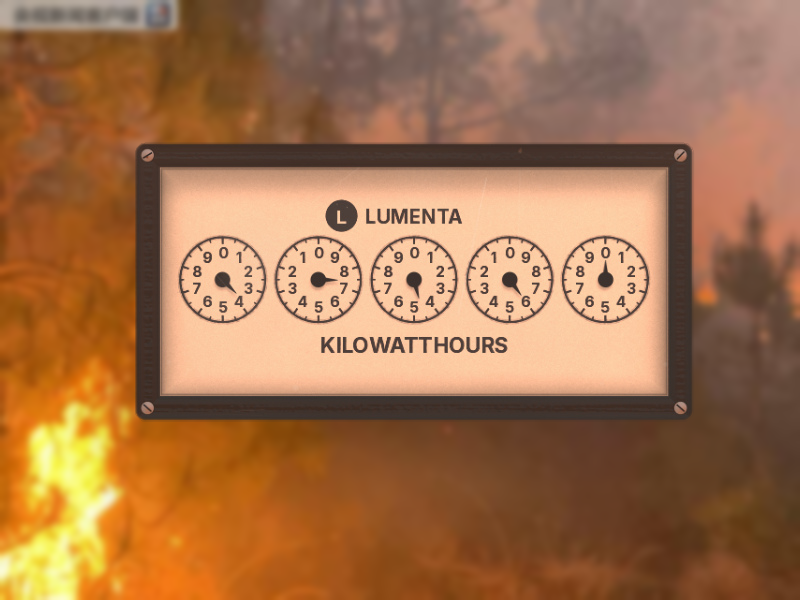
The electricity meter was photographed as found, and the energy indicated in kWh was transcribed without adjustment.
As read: 37460 kWh
